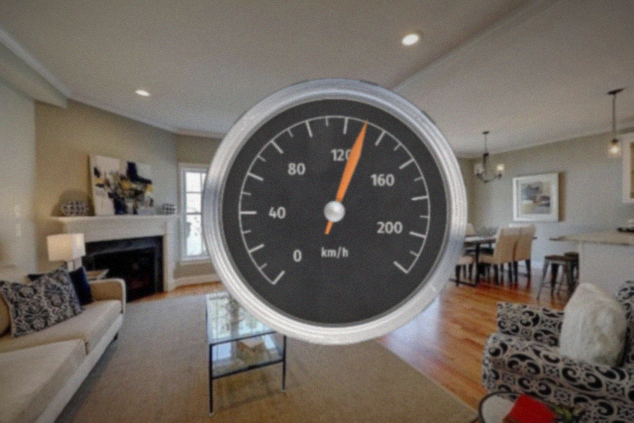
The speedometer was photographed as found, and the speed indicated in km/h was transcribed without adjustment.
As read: 130 km/h
